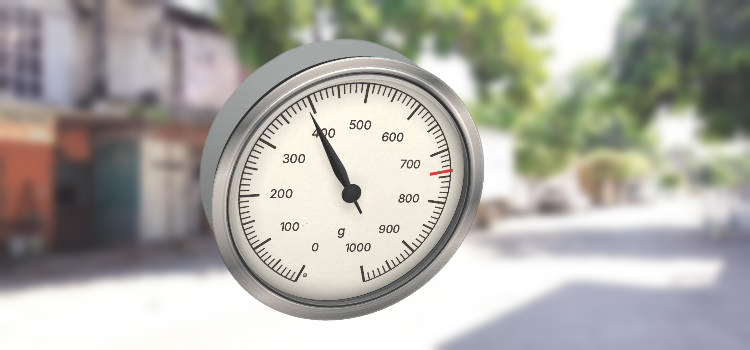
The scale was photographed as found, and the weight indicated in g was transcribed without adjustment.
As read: 390 g
